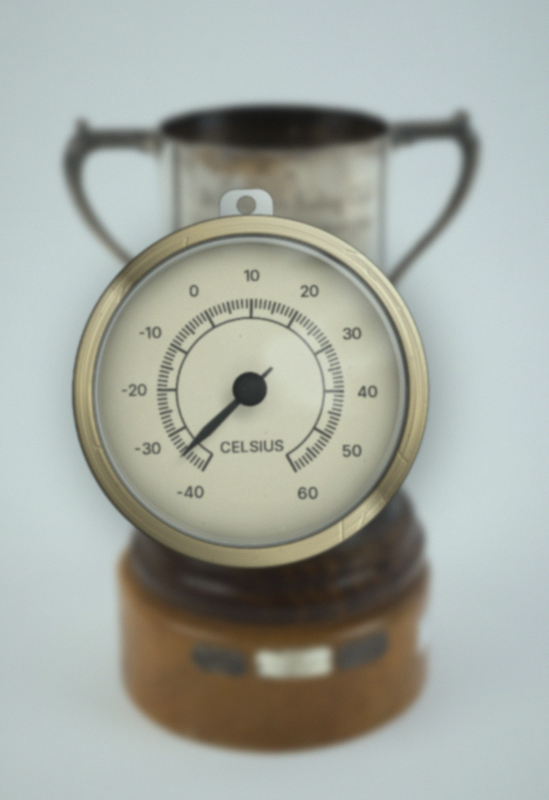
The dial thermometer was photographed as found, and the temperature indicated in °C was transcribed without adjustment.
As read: -35 °C
